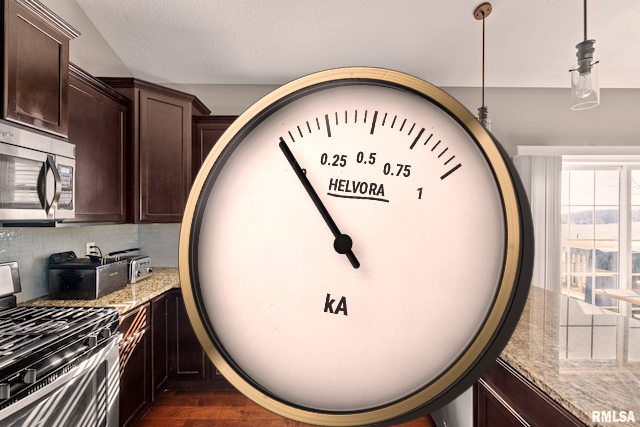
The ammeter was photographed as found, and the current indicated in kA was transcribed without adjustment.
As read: 0 kA
